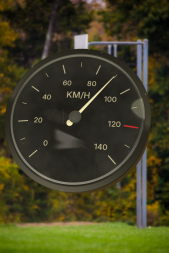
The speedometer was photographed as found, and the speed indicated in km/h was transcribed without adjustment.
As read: 90 km/h
